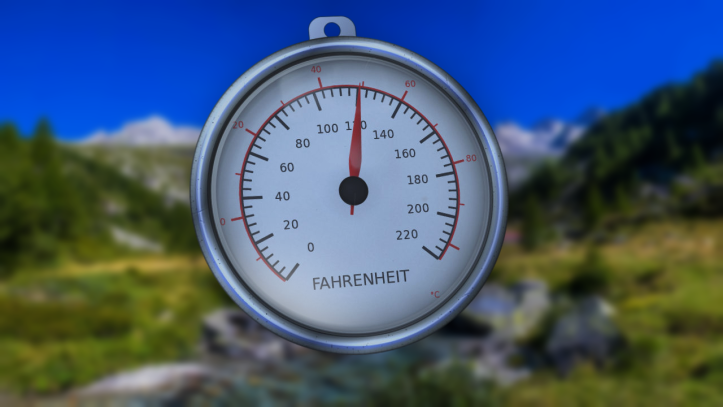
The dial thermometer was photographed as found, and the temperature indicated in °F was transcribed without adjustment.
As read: 120 °F
